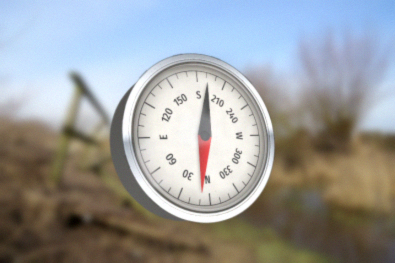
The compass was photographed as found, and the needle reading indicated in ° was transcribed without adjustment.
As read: 10 °
